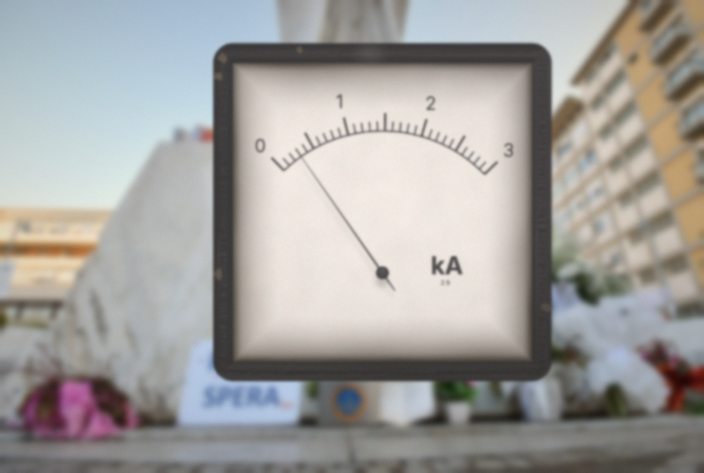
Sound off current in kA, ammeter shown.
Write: 0.3 kA
